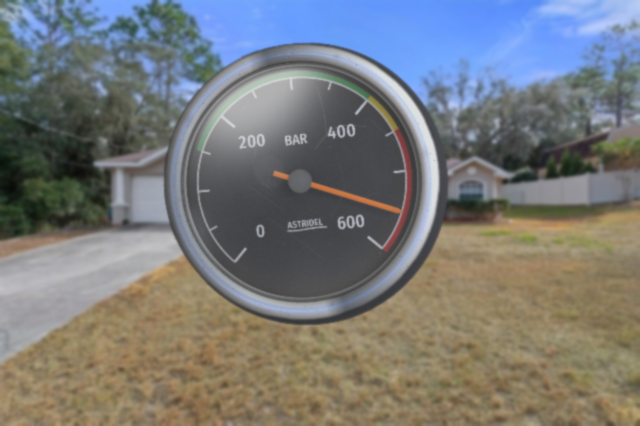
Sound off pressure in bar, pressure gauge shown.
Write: 550 bar
